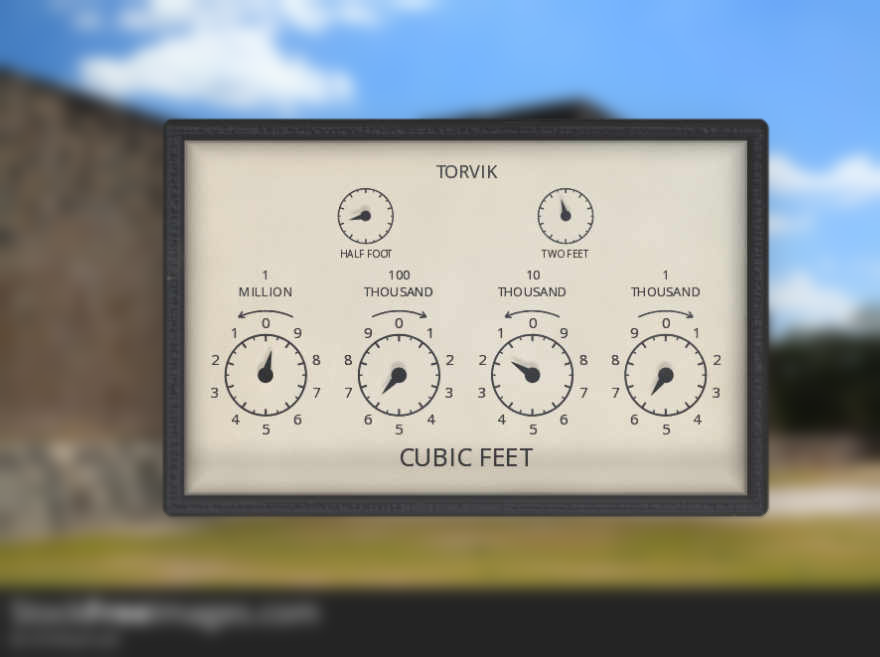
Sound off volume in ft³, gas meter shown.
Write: 961600 ft³
